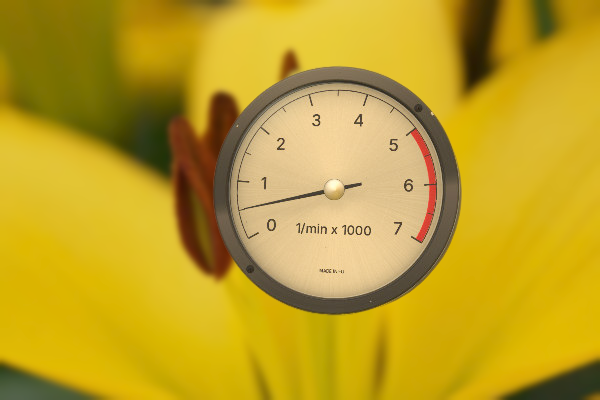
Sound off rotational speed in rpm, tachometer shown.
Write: 500 rpm
